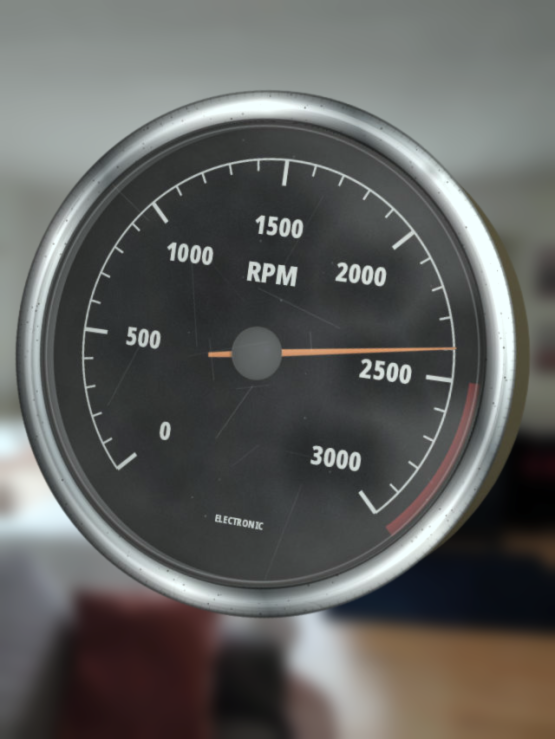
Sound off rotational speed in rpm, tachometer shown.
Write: 2400 rpm
